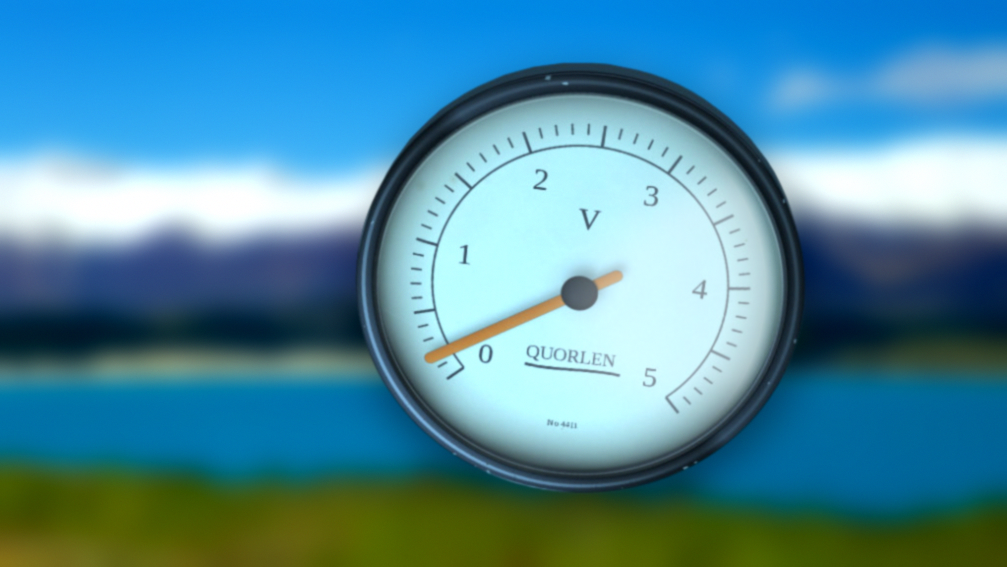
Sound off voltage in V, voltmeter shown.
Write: 0.2 V
